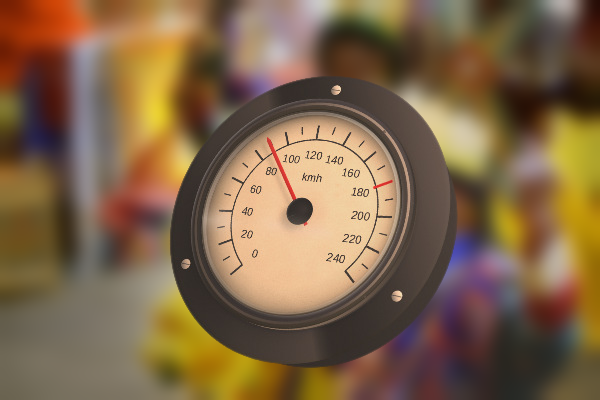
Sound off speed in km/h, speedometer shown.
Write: 90 km/h
